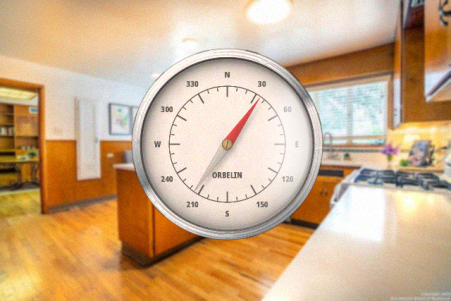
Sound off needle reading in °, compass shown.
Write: 35 °
